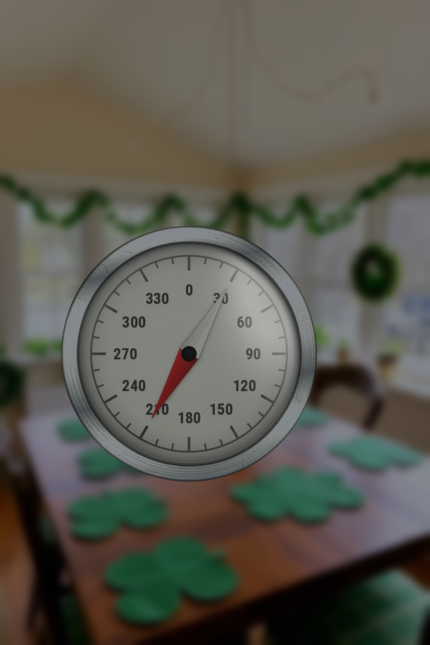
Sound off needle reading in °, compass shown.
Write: 210 °
